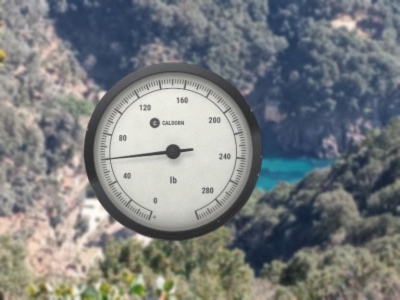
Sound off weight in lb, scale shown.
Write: 60 lb
